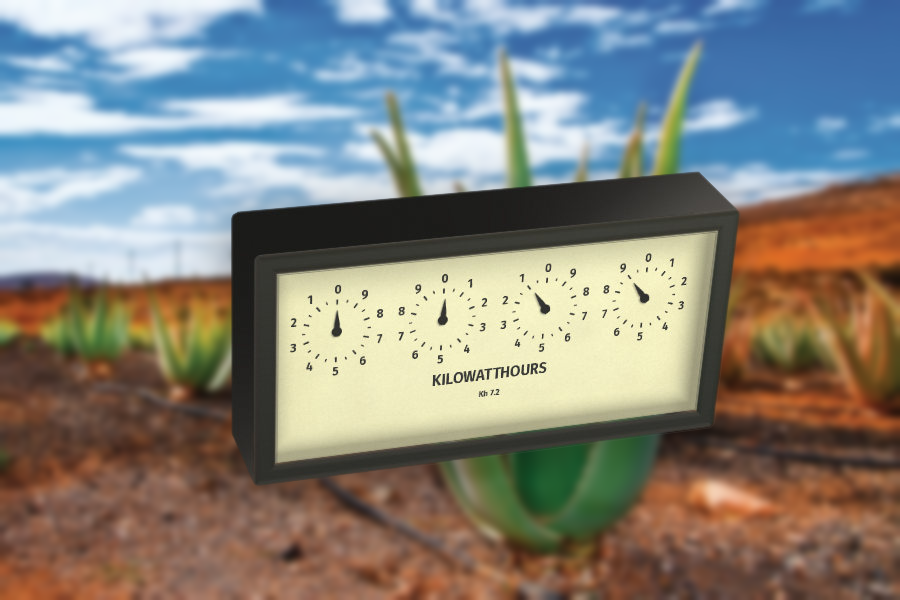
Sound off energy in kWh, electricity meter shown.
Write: 9 kWh
